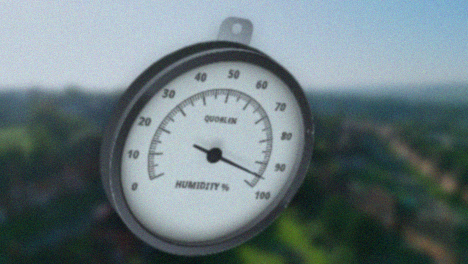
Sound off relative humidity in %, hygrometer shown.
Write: 95 %
